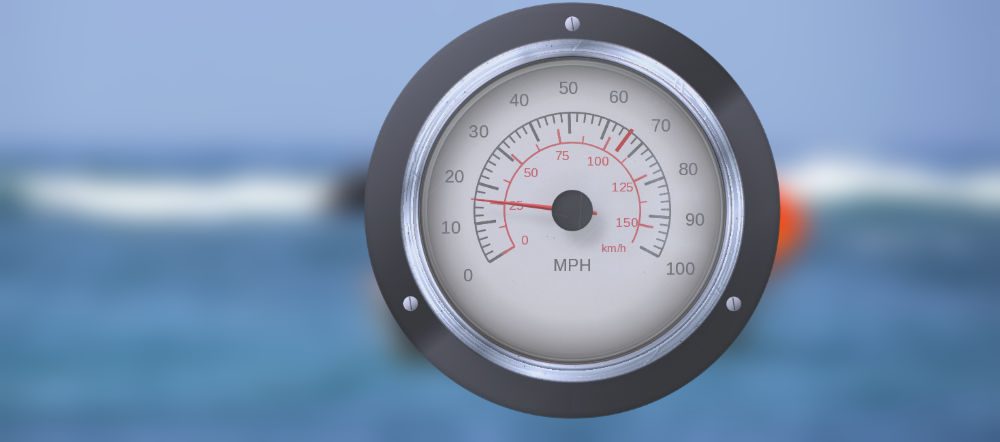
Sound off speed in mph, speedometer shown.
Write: 16 mph
